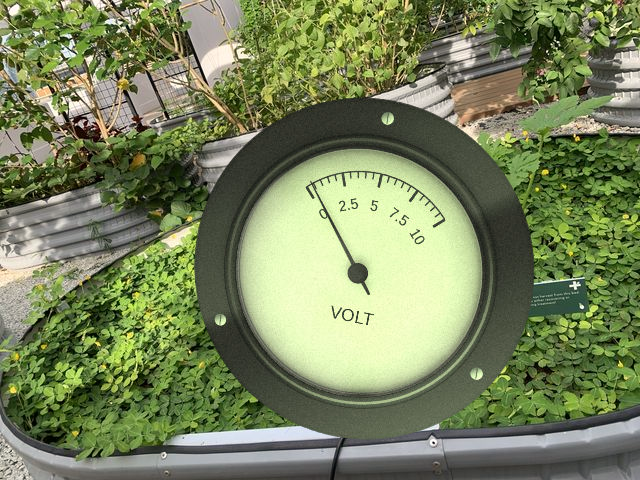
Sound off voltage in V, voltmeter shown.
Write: 0.5 V
